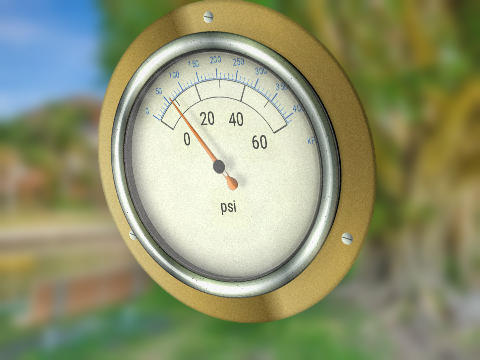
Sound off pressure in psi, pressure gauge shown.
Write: 10 psi
